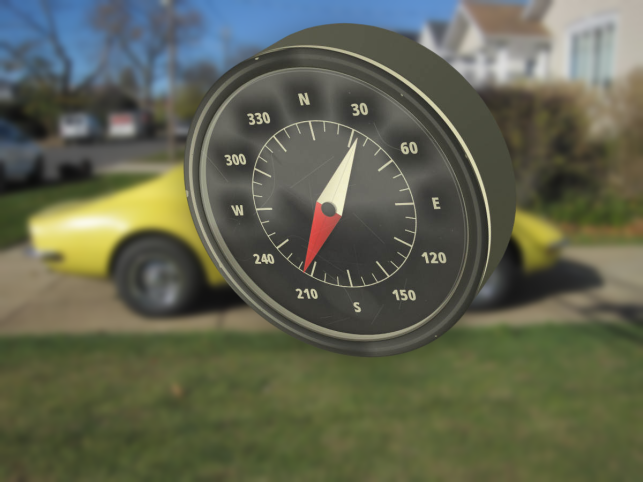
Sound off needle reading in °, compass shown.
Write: 215 °
